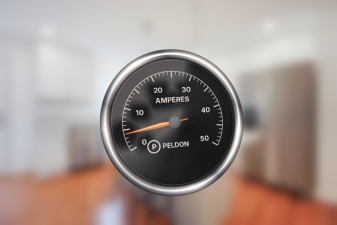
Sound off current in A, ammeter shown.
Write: 4 A
